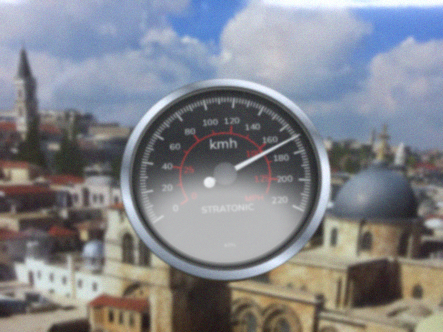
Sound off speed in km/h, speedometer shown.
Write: 170 km/h
